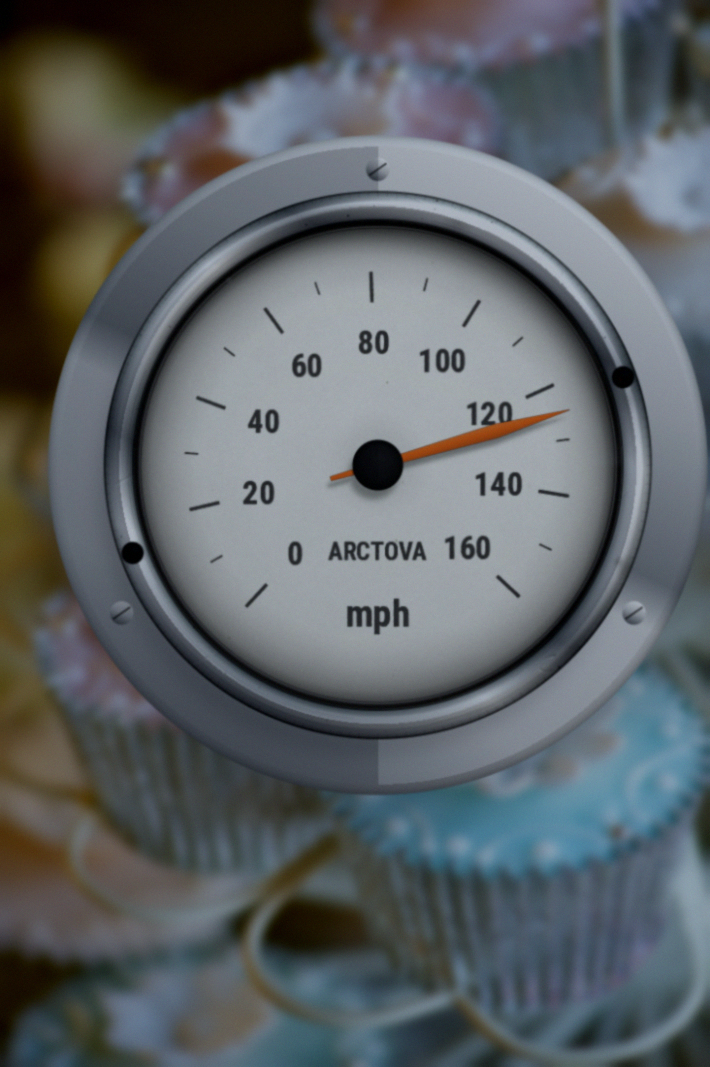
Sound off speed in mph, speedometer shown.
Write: 125 mph
